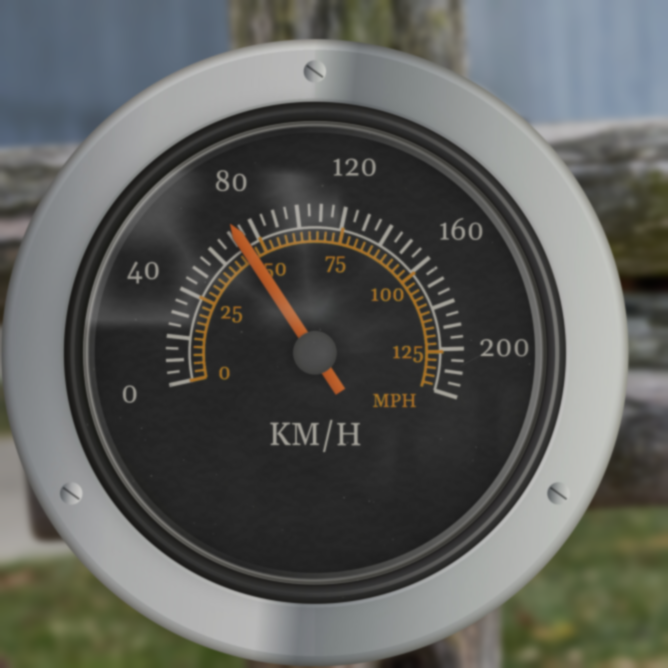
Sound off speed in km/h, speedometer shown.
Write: 72.5 km/h
